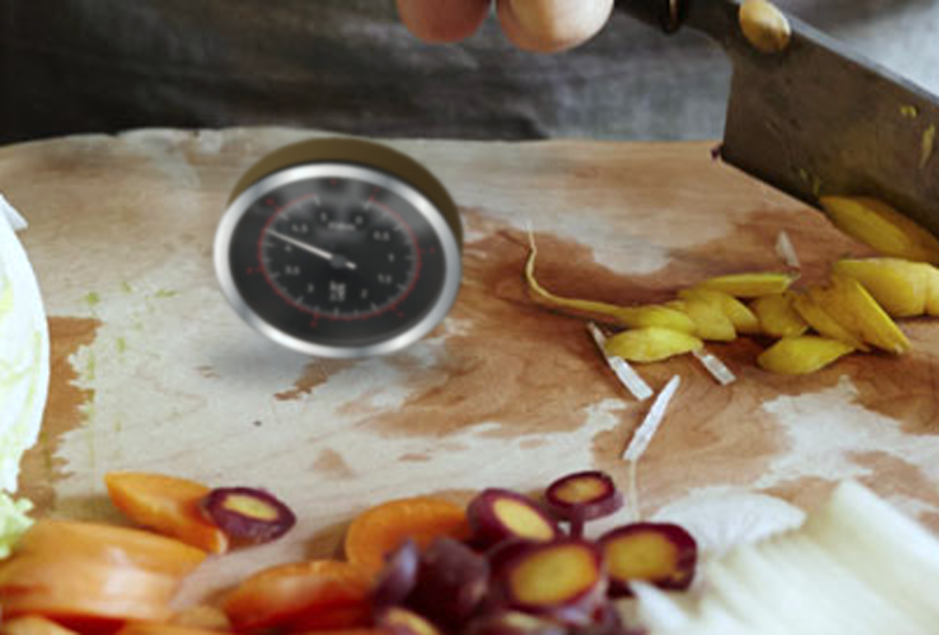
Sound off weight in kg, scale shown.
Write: 4.25 kg
